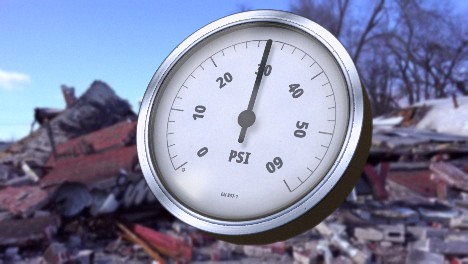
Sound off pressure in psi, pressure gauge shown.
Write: 30 psi
